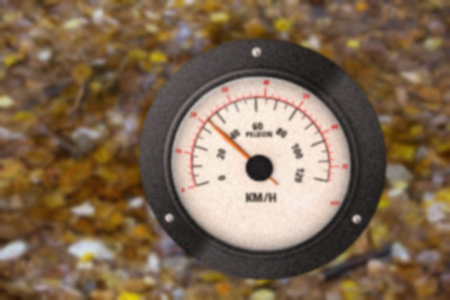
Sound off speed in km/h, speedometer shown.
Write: 35 km/h
